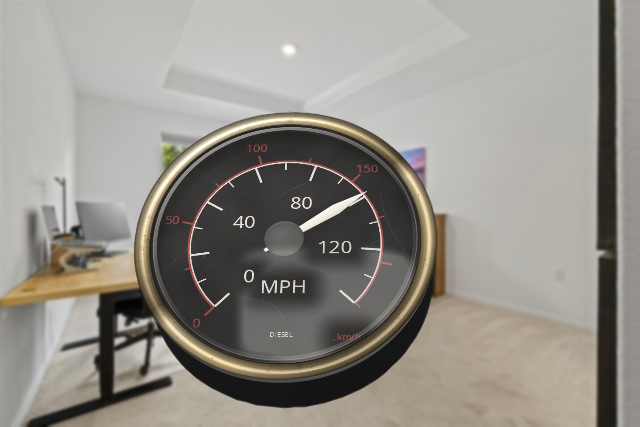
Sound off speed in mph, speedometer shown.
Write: 100 mph
